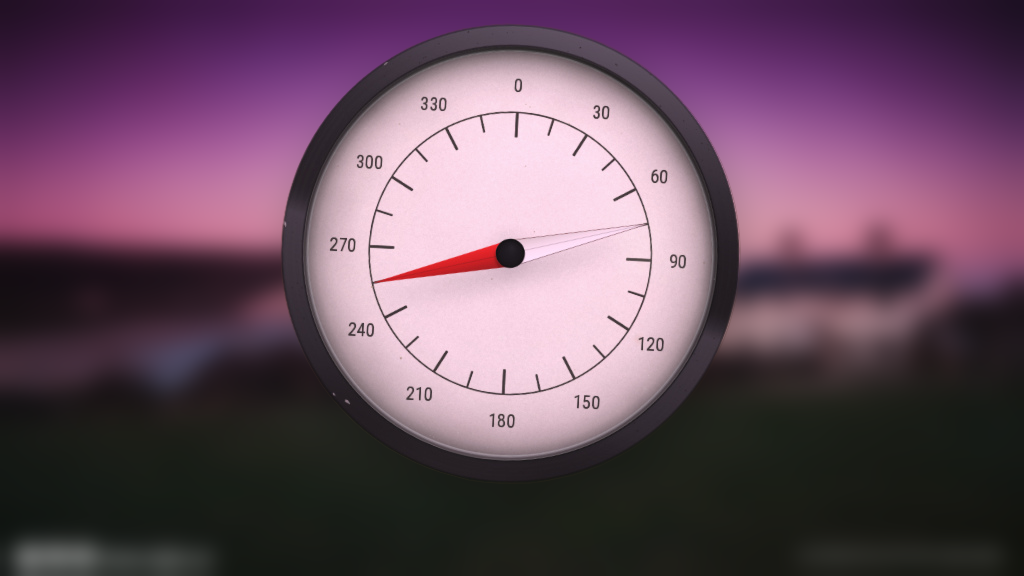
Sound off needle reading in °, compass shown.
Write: 255 °
